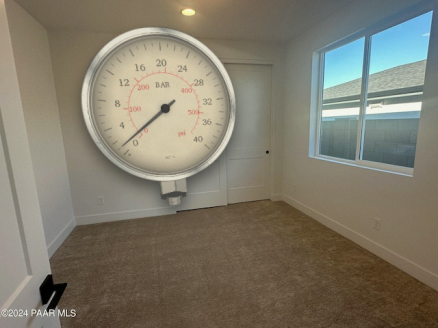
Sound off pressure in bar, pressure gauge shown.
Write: 1 bar
